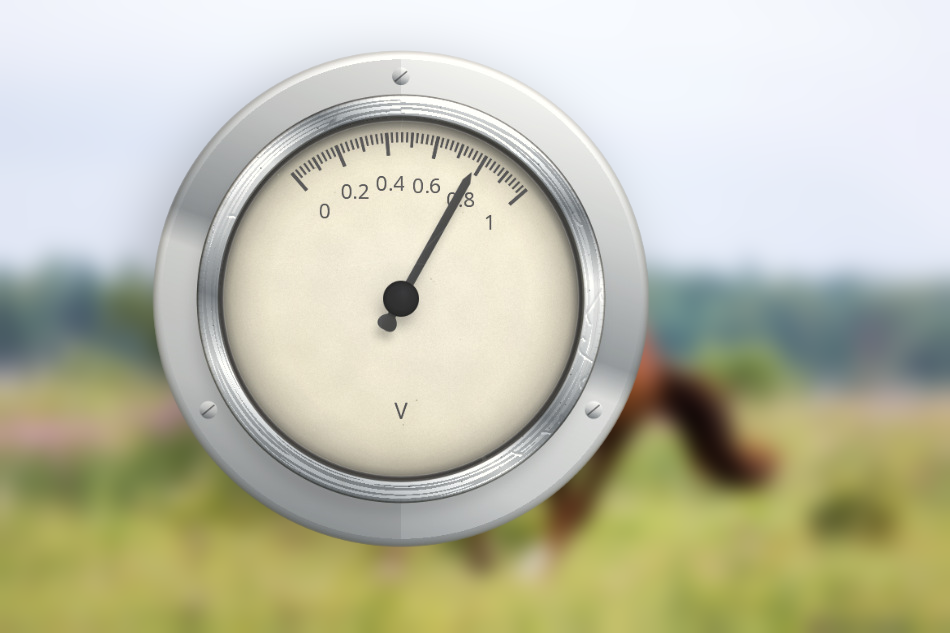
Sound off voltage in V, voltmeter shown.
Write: 0.78 V
